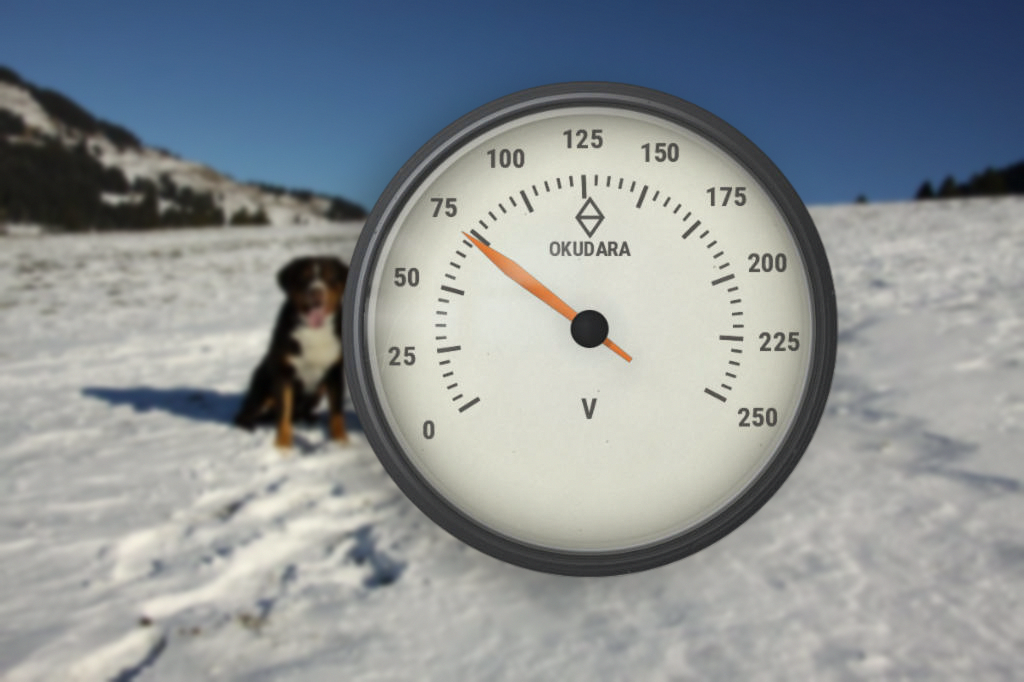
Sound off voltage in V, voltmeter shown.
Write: 72.5 V
